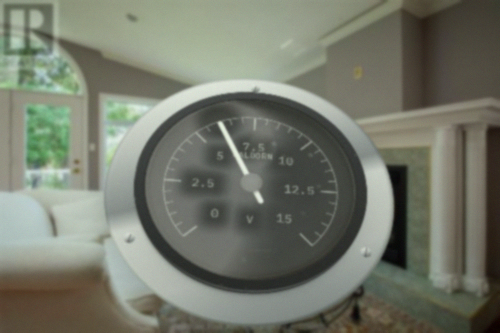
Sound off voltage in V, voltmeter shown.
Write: 6 V
